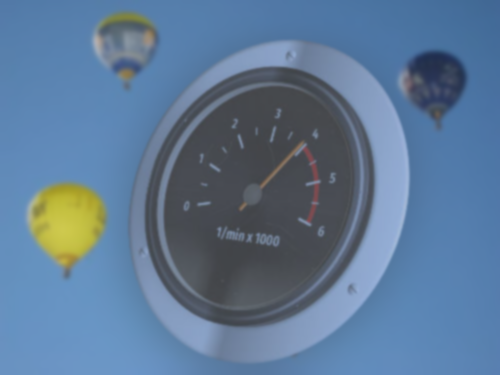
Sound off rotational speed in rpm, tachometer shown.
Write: 4000 rpm
